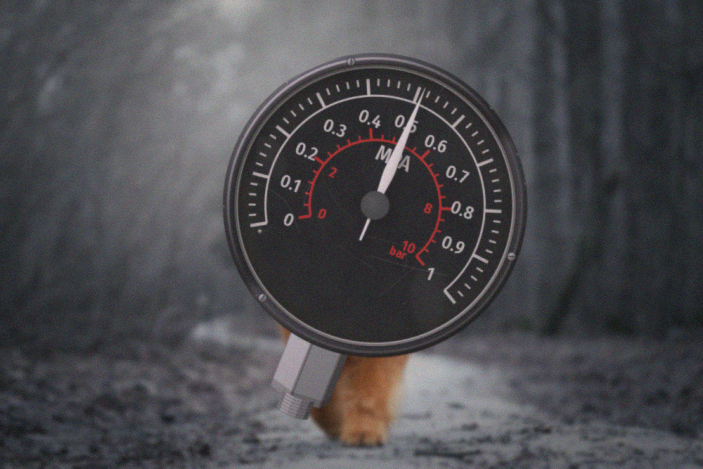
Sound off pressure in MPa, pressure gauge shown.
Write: 0.51 MPa
